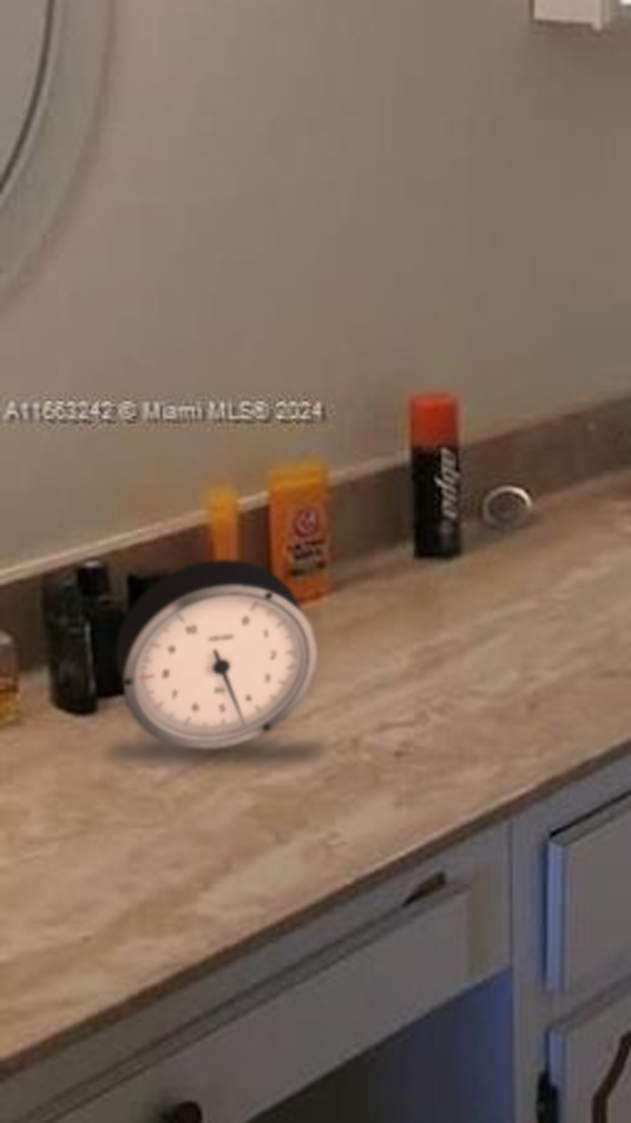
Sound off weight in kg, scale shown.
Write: 4.5 kg
